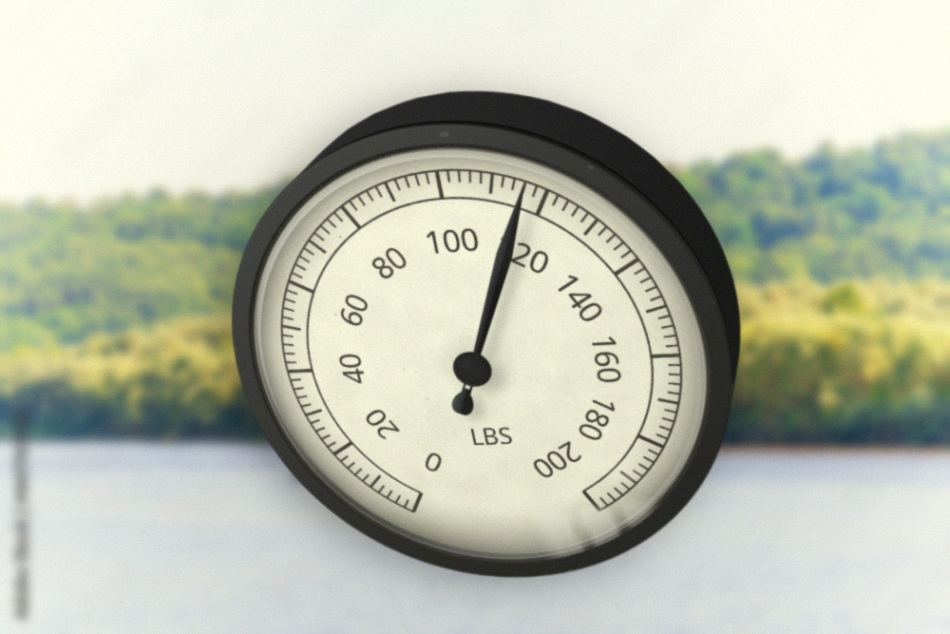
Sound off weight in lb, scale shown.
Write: 116 lb
